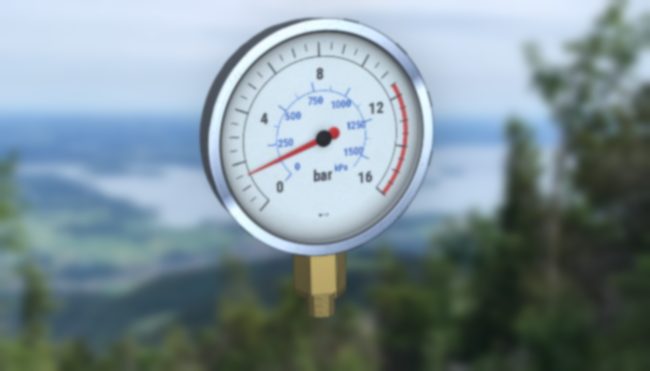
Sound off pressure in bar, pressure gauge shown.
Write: 1.5 bar
